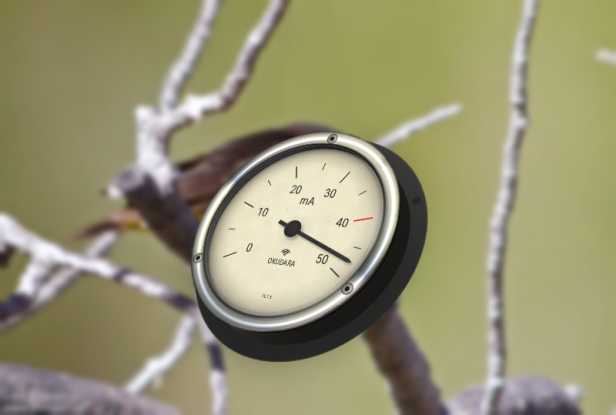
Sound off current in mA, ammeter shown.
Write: 47.5 mA
